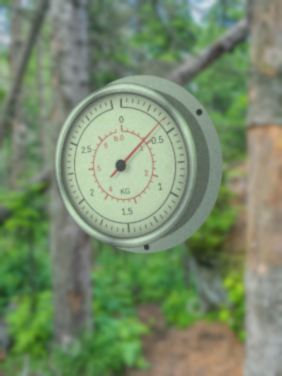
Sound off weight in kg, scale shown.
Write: 0.4 kg
